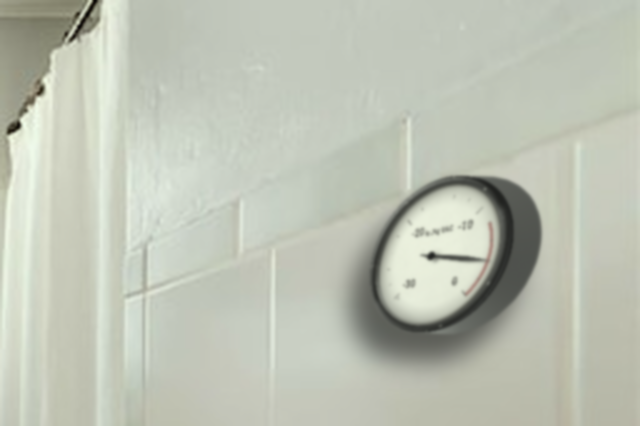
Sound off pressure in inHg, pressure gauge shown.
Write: -4 inHg
